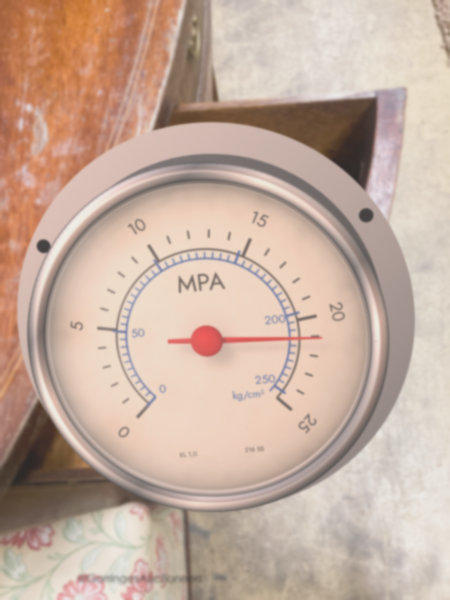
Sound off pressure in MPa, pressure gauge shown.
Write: 21 MPa
